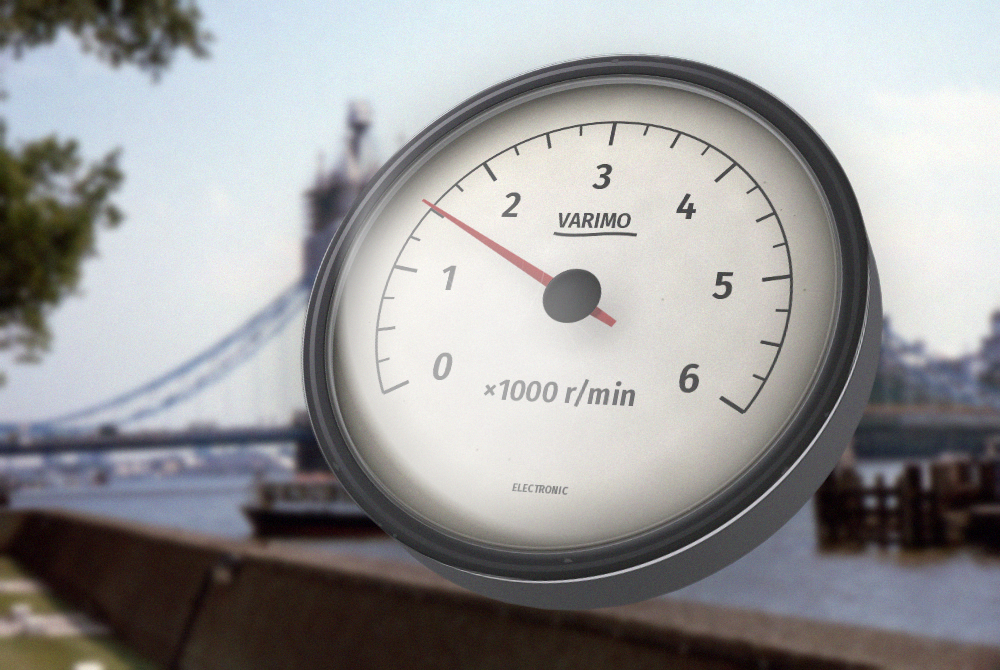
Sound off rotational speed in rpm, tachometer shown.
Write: 1500 rpm
